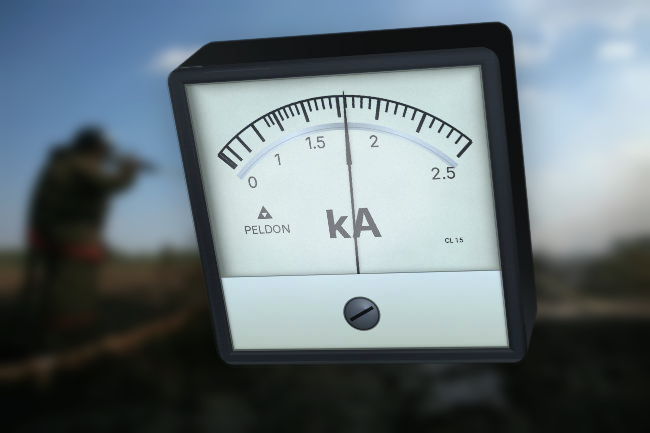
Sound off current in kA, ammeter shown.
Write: 1.8 kA
